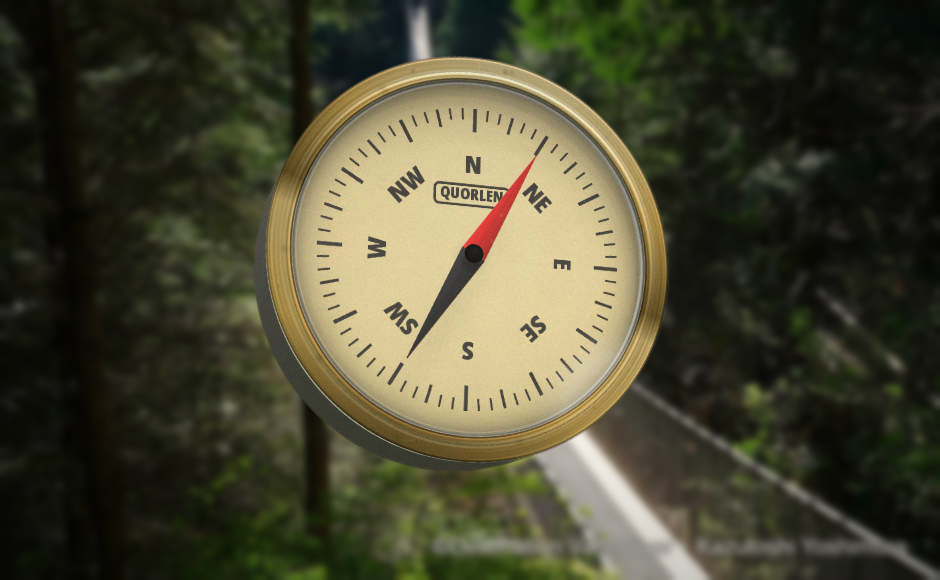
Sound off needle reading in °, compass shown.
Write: 30 °
